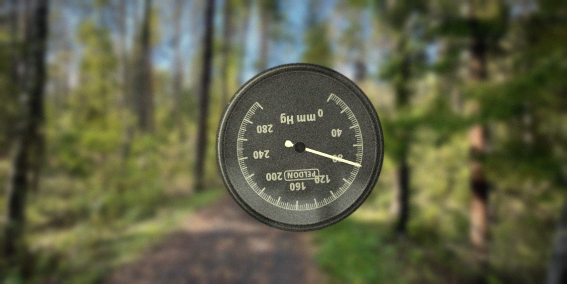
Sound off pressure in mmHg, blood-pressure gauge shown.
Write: 80 mmHg
